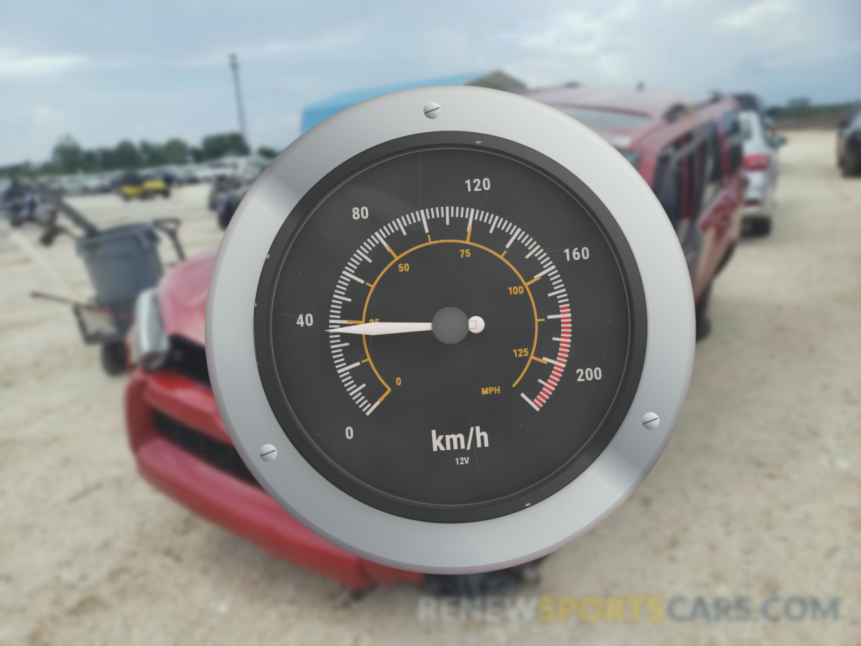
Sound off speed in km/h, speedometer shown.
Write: 36 km/h
